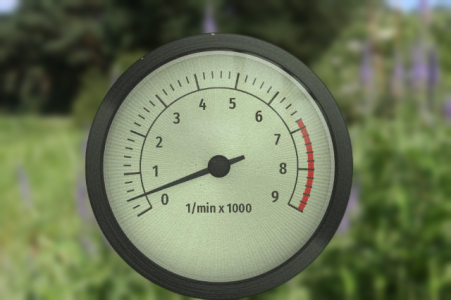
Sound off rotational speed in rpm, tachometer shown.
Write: 400 rpm
